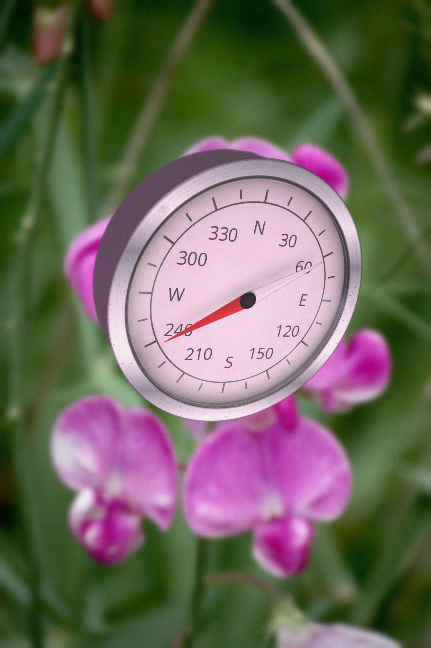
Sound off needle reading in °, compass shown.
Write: 240 °
